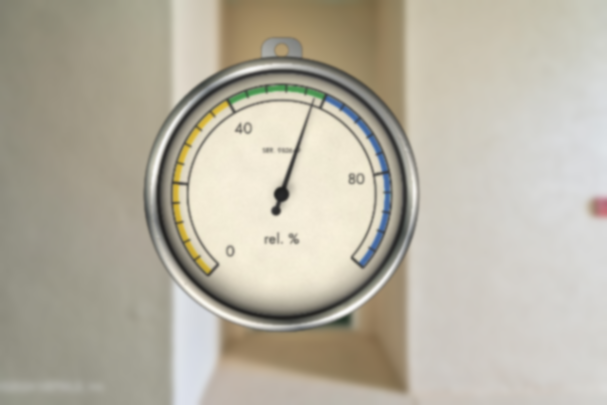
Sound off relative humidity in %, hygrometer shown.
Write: 58 %
